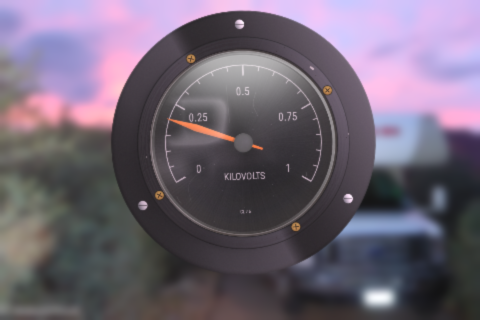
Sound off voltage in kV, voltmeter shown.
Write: 0.2 kV
